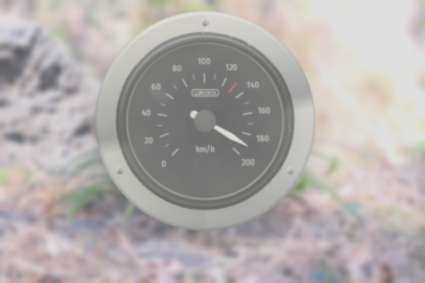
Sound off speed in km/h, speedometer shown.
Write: 190 km/h
